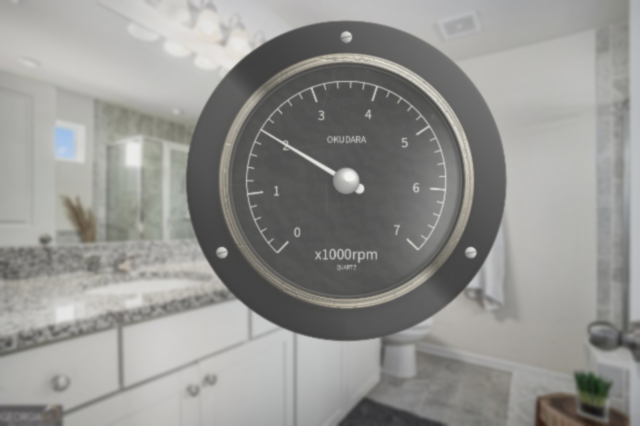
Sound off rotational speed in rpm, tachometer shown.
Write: 2000 rpm
